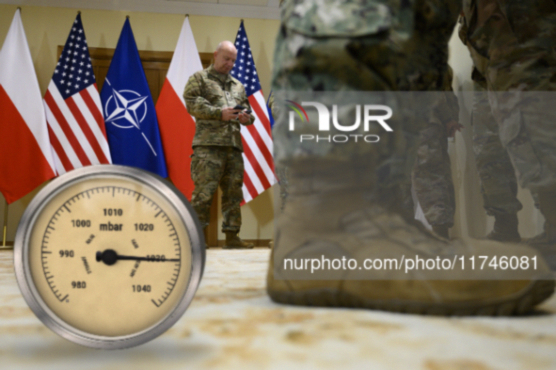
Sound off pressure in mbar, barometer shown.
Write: 1030 mbar
